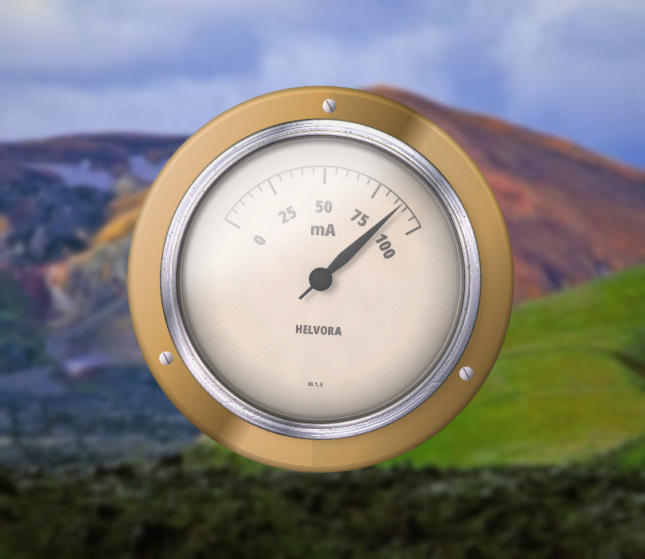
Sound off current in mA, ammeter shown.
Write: 87.5 mA
